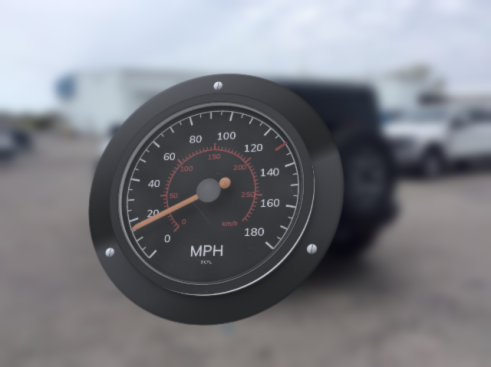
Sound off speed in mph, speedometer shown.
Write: 15 mph
